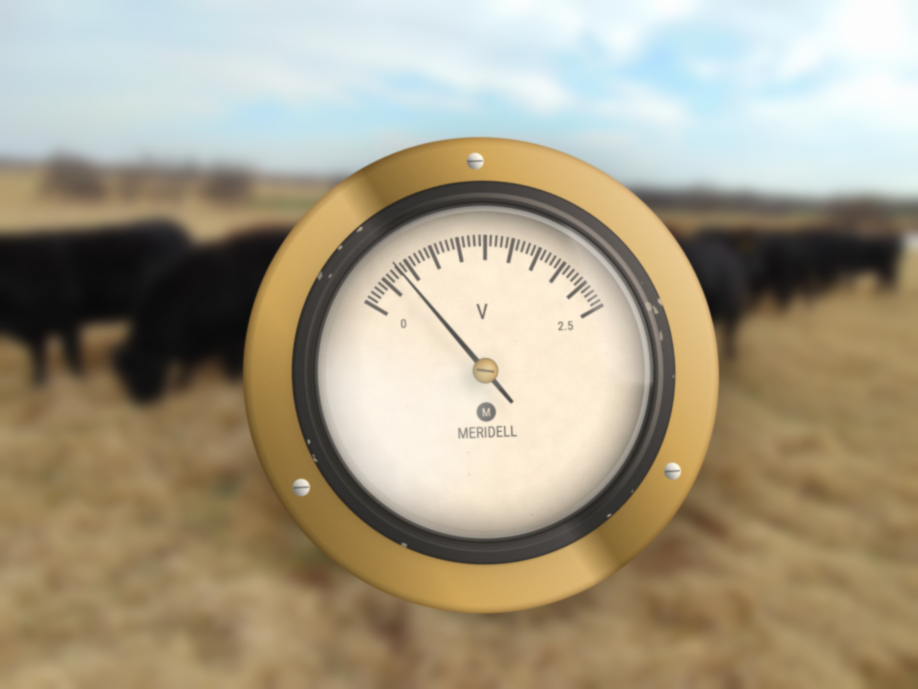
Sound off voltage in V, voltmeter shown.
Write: 0.4 V
